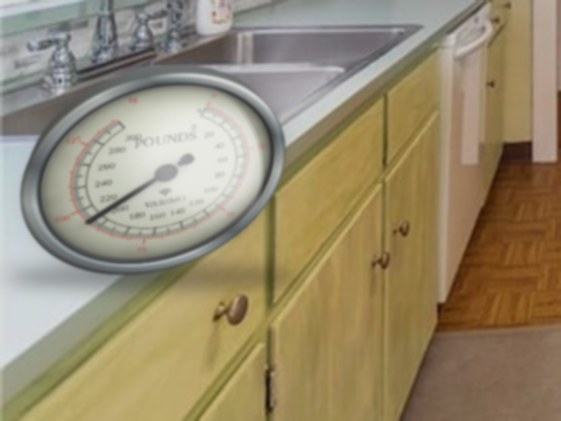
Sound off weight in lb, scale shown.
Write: 210 lb
